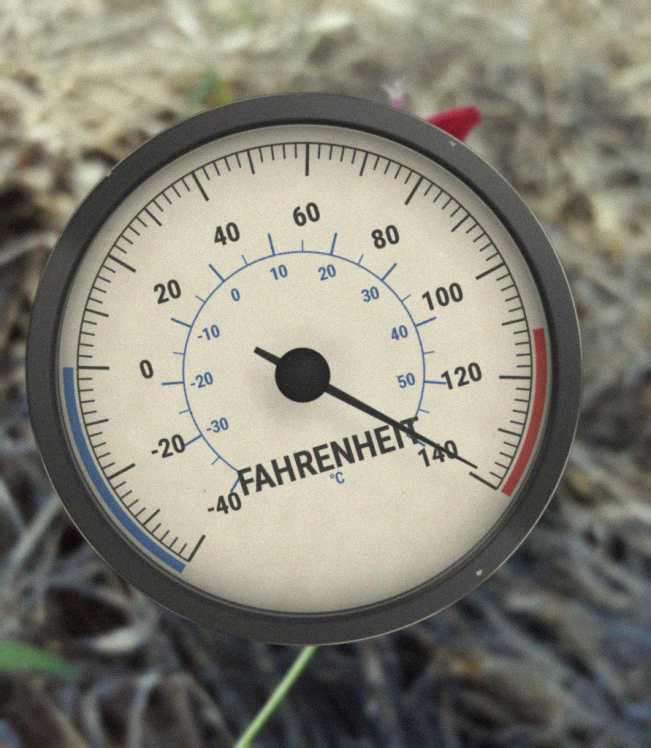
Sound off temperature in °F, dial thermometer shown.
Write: 138 °F
